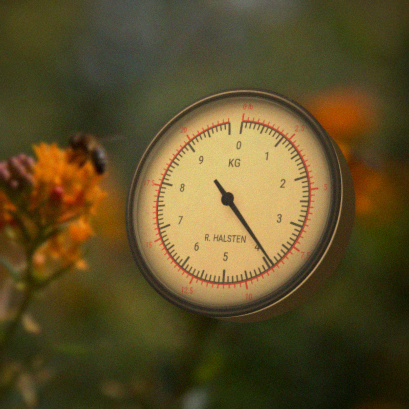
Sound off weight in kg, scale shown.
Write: 3.9 kg
